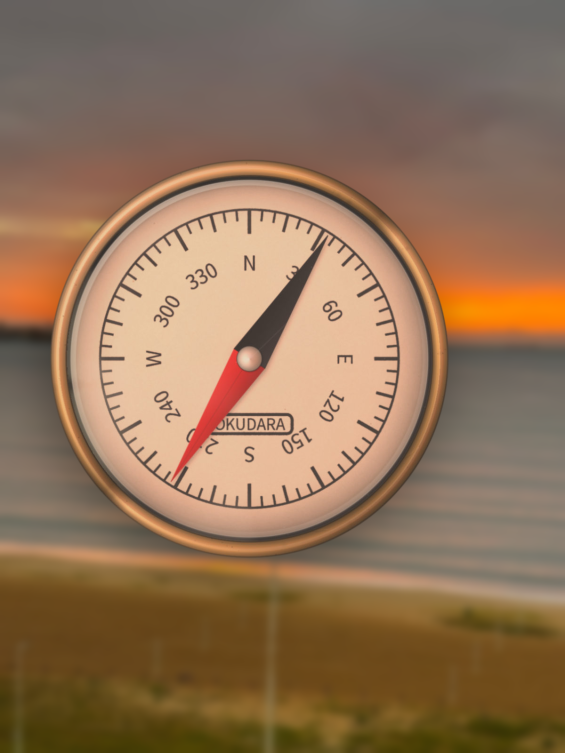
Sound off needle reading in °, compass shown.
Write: 212.5 °
